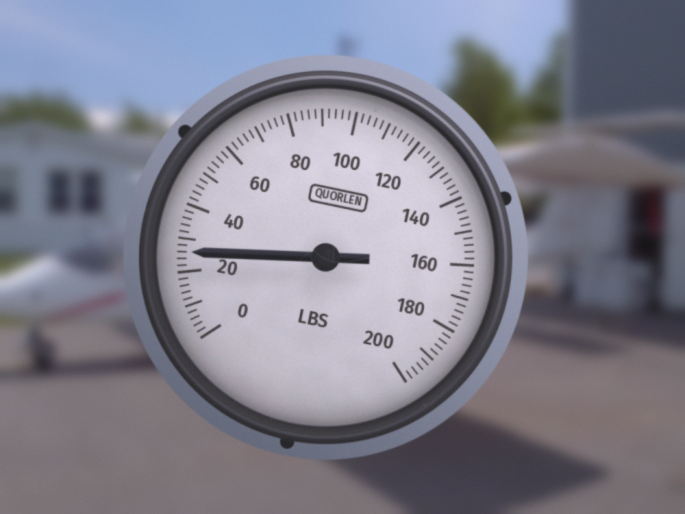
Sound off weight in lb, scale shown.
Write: 26 lb
